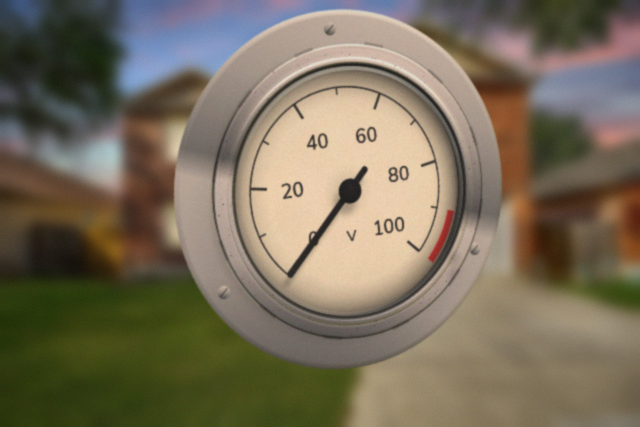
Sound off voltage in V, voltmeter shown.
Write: 0 V
